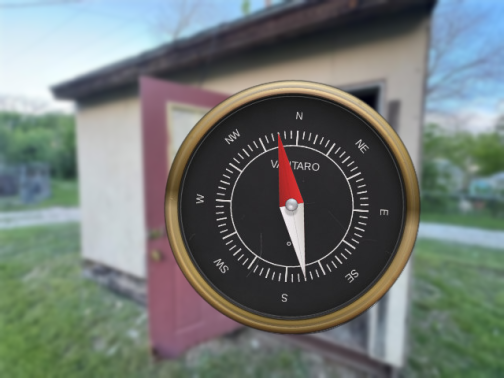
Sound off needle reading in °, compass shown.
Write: 345 °
